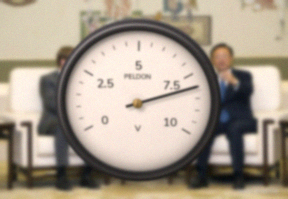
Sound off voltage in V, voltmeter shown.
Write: 8 V
